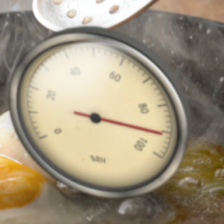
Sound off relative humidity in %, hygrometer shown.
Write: 90 %
